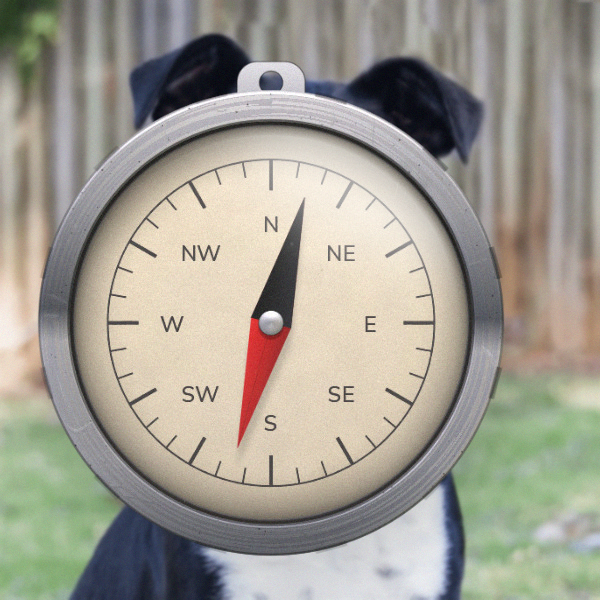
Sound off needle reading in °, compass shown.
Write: 195 °
